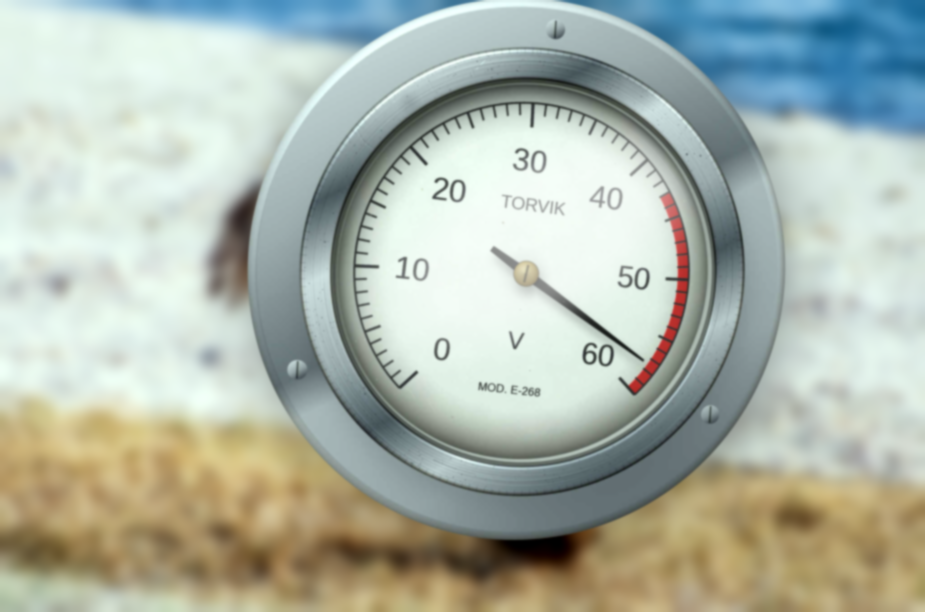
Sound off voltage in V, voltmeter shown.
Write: 57.5 V
